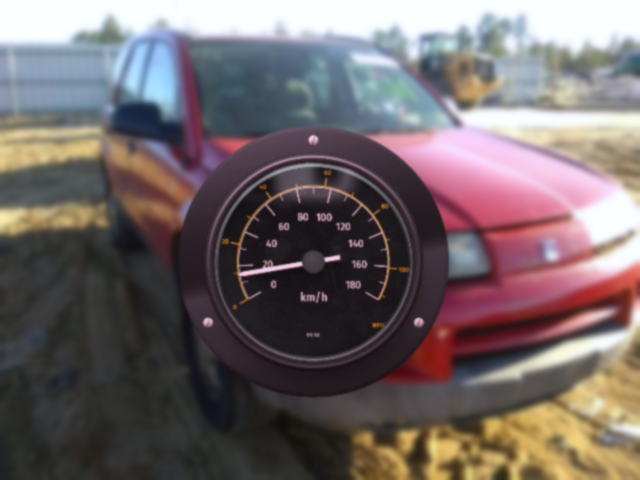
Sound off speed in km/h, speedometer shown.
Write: 15 km/h
